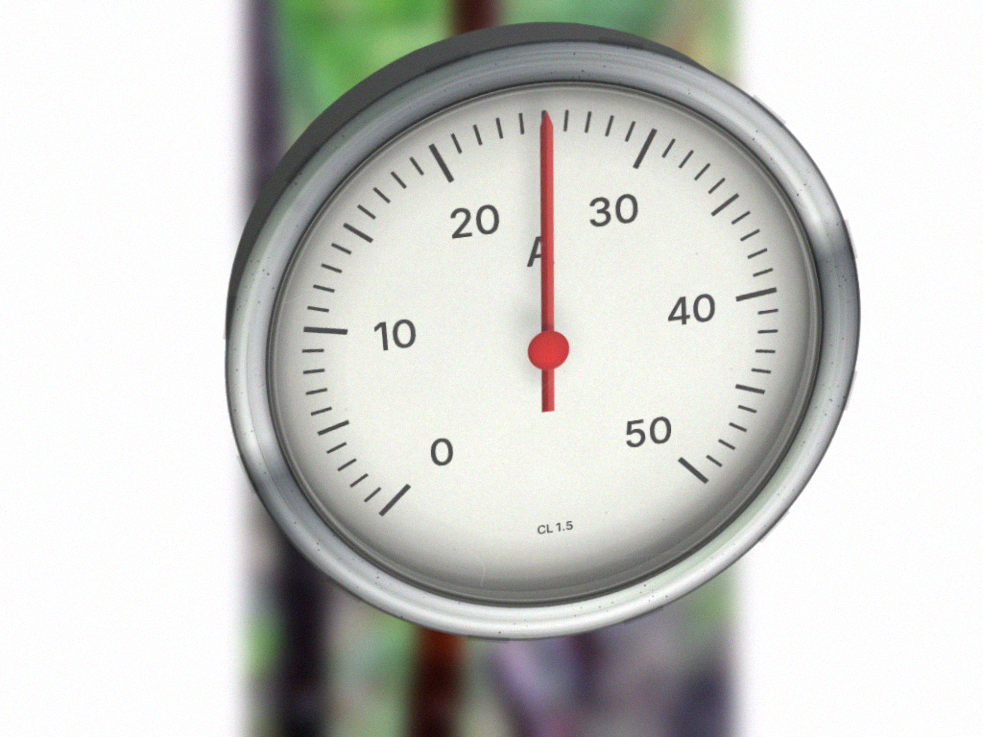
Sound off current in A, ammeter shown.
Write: 25 A
